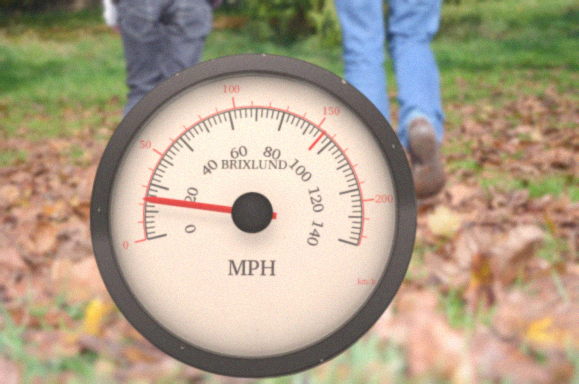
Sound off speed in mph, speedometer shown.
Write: 14 mph
